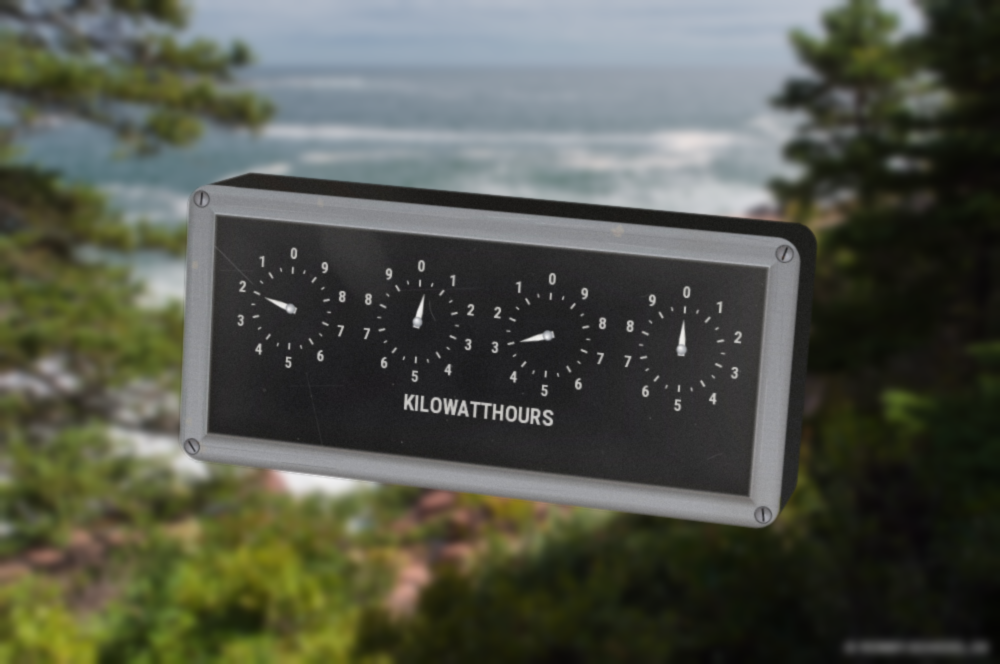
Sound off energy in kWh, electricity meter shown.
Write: 2030 kWh
